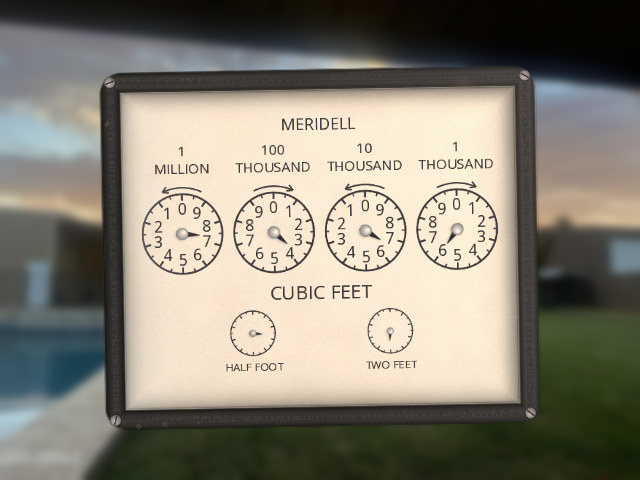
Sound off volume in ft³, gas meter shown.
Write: 736600 ft³
